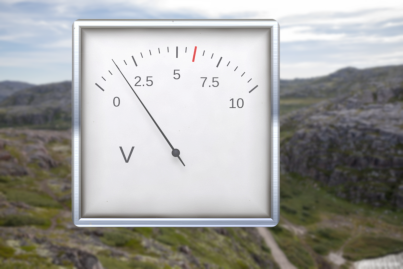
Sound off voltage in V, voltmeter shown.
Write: 1.5 V
